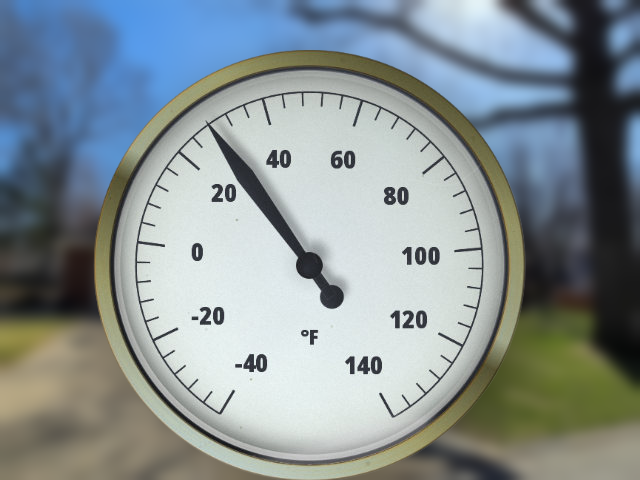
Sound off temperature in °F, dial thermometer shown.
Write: 28 °F
